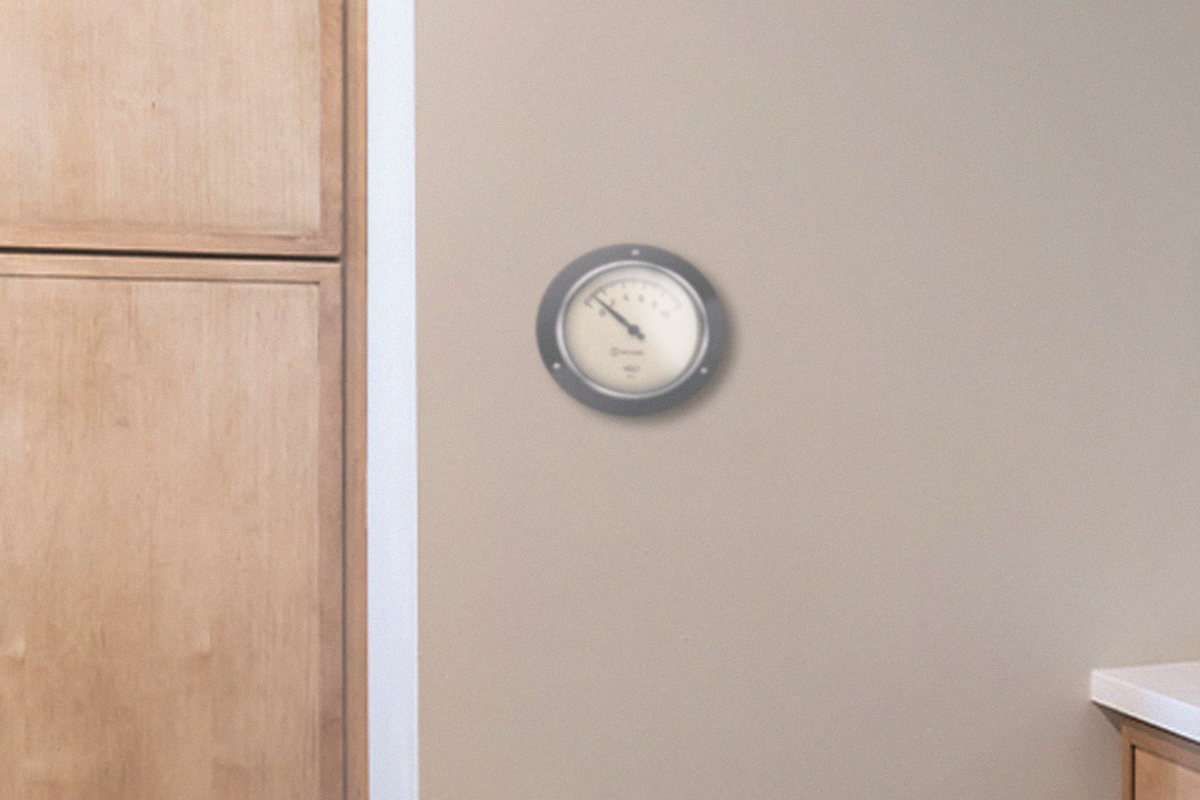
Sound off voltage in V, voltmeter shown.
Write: 1 V
